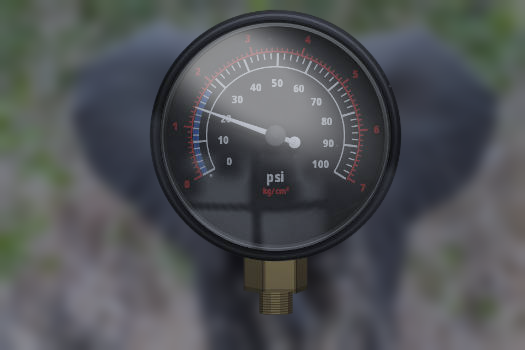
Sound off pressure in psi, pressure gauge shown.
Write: 20 psi
